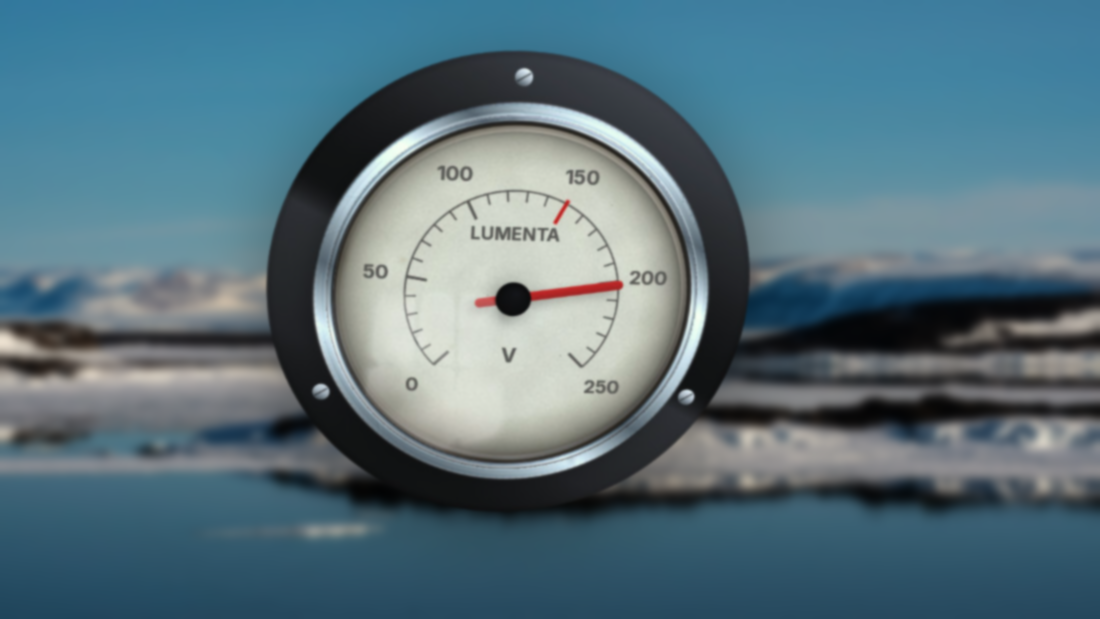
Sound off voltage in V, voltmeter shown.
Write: 200 V
